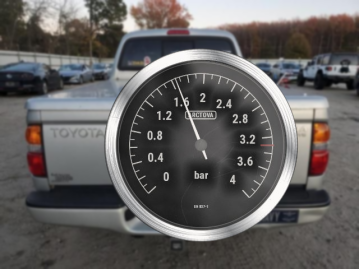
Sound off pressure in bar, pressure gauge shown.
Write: 1.65 bar
